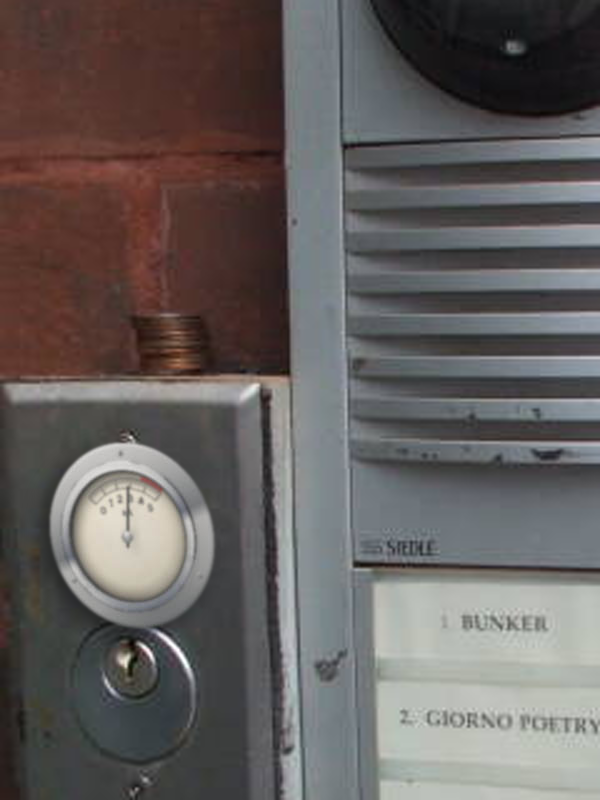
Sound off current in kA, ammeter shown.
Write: 3 kA
